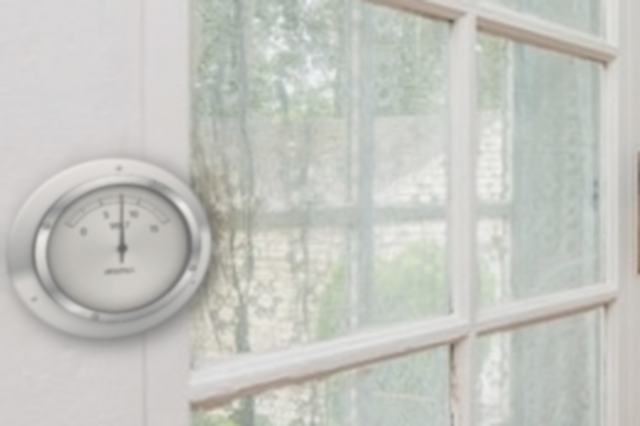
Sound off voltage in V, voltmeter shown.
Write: 7.5 V
